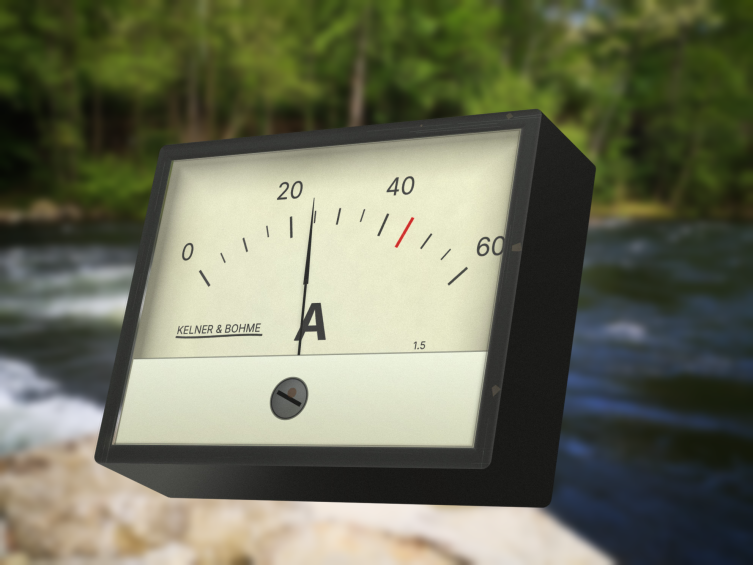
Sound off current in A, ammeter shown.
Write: 25 A
